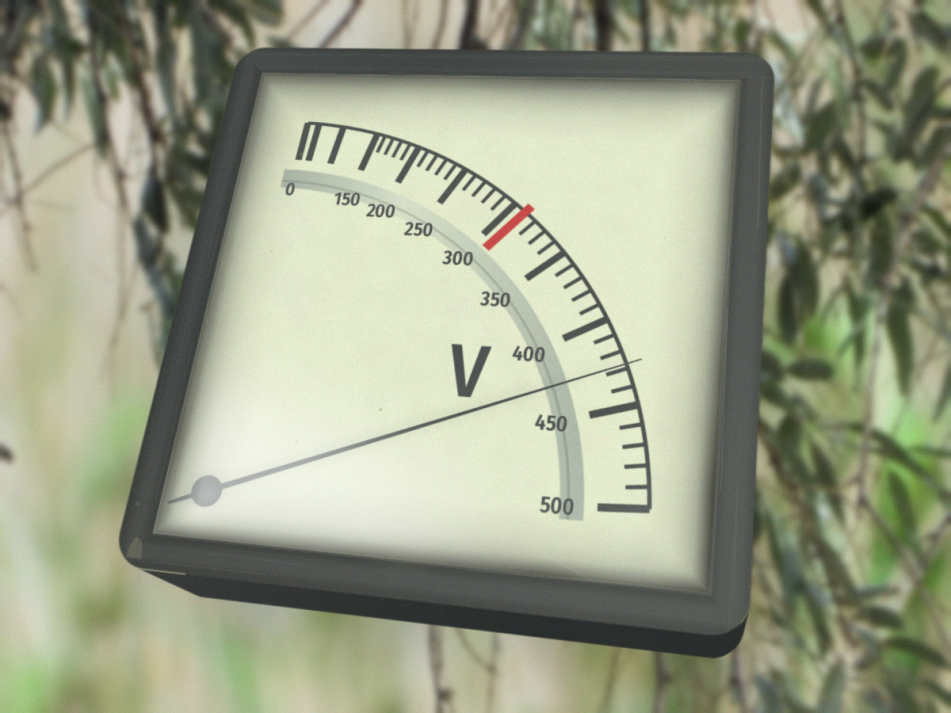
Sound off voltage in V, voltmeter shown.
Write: 430 V
